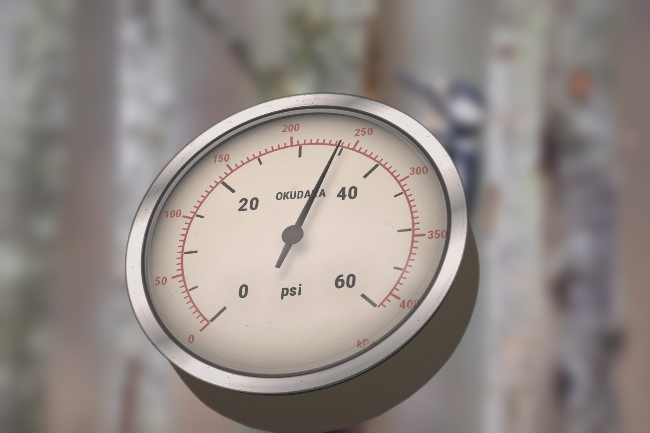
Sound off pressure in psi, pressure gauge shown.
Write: 35 psi
